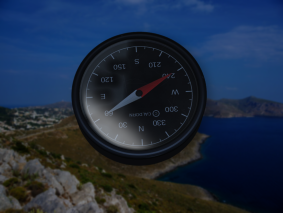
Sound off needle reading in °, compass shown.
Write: 240 °
